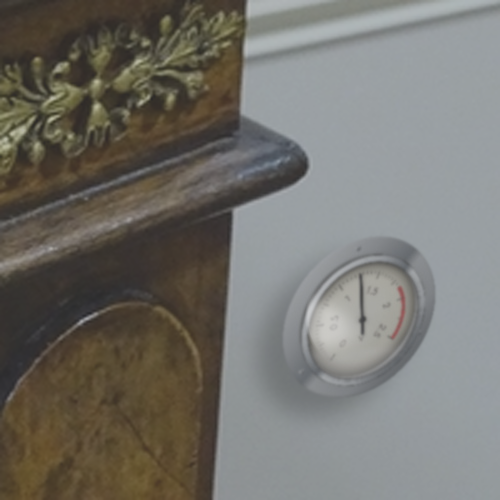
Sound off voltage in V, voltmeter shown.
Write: 1.25 V
